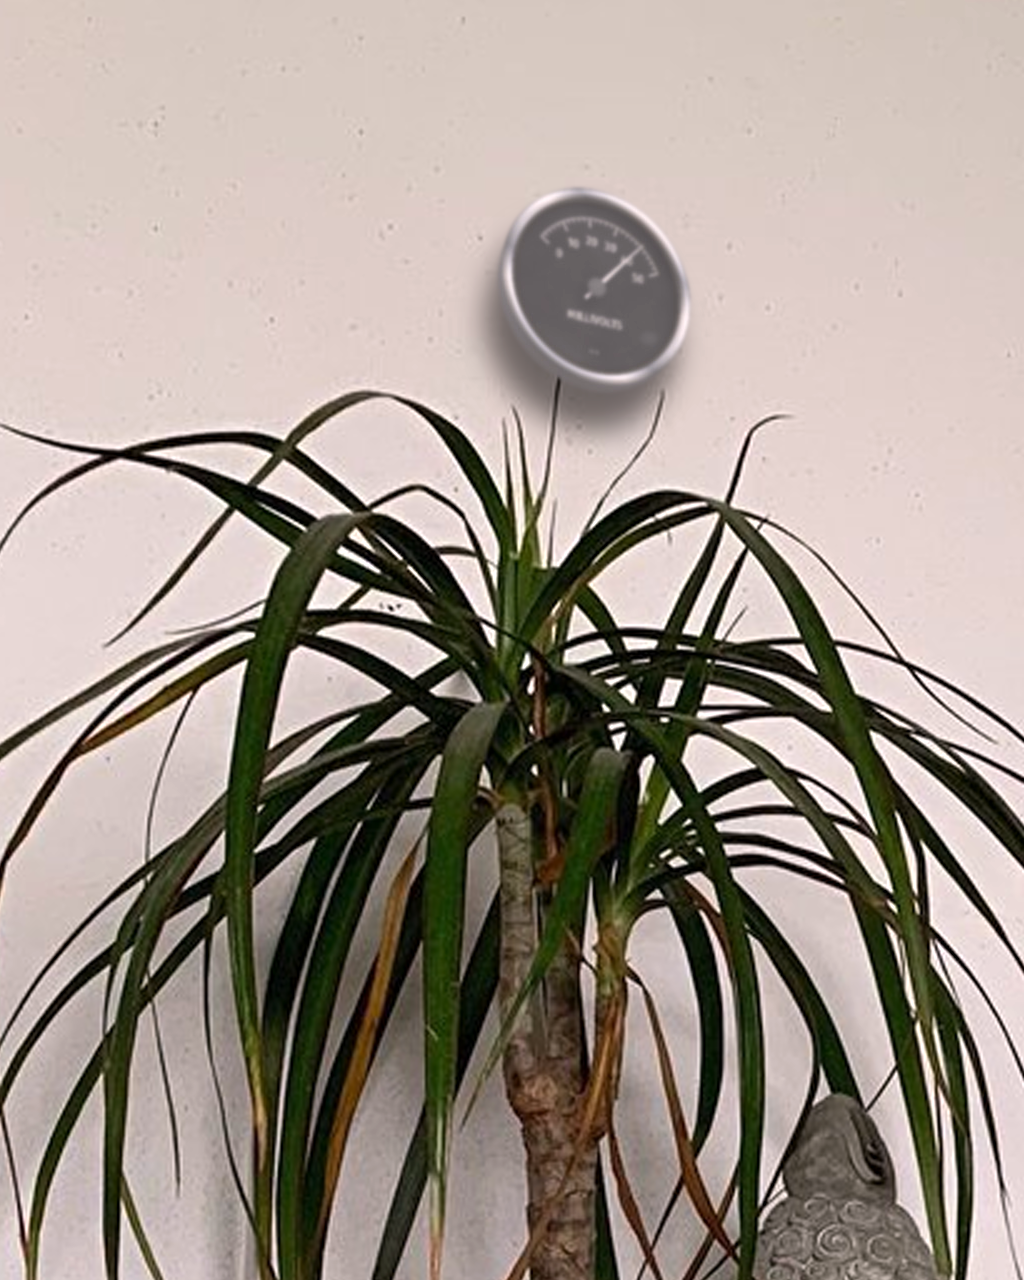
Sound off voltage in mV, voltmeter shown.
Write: 40 mV
